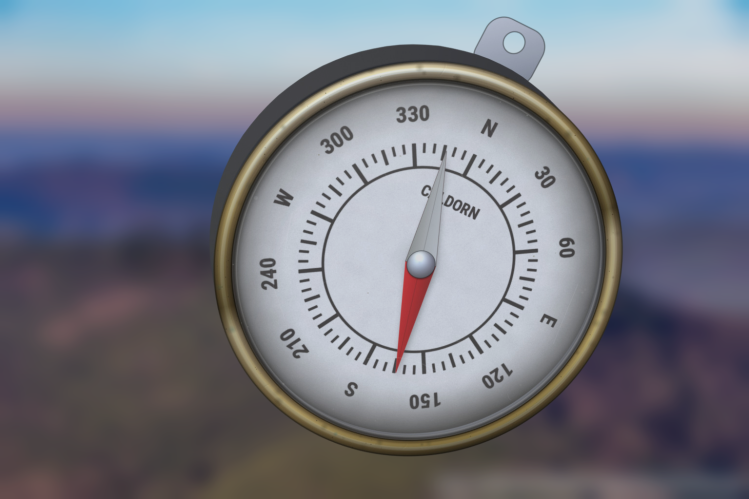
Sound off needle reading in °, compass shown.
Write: 165 °
